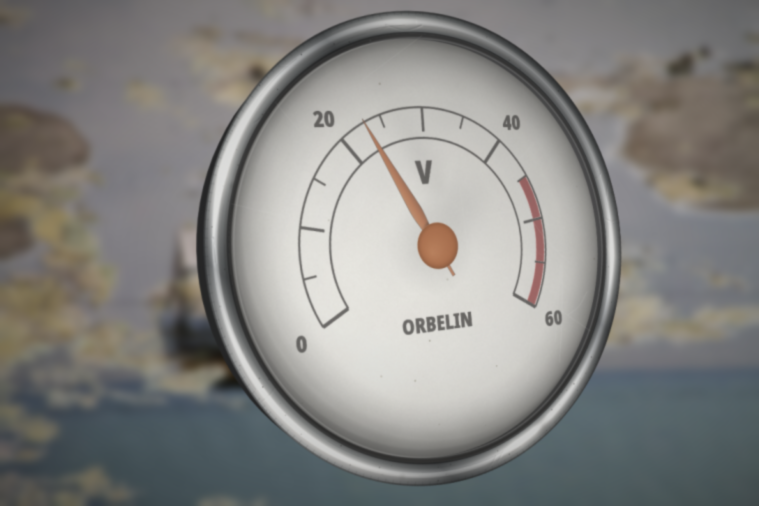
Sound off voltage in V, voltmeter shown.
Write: 22.5 V
